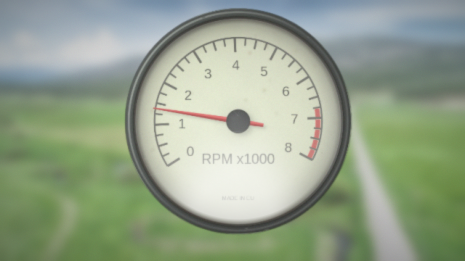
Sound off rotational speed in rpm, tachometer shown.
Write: 1375 rpm
